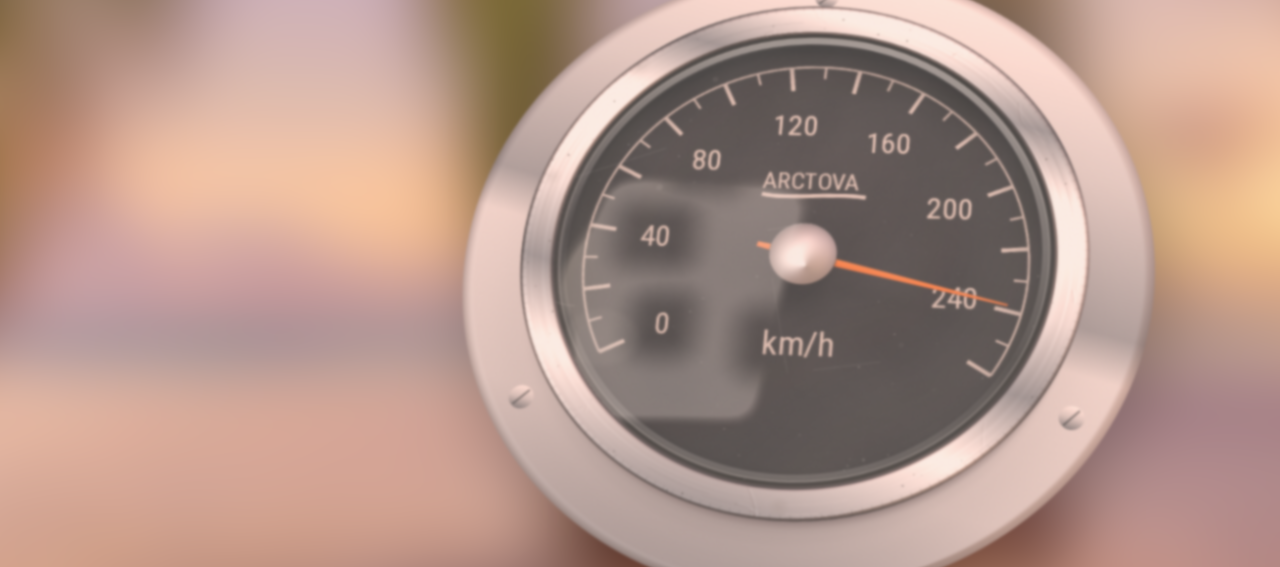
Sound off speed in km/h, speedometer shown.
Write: 240 km/h
